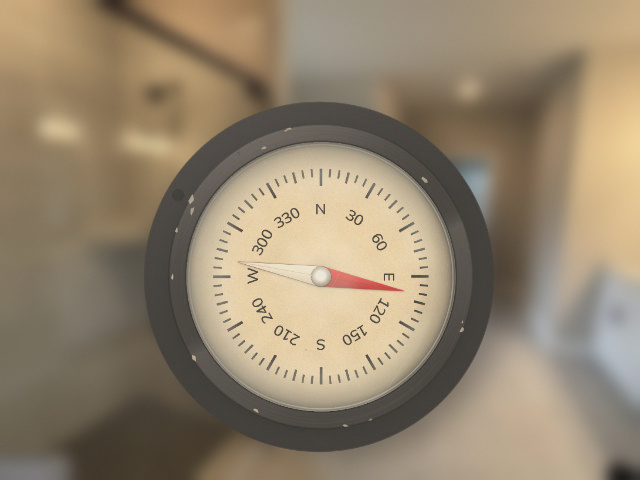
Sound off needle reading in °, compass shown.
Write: 100 °
